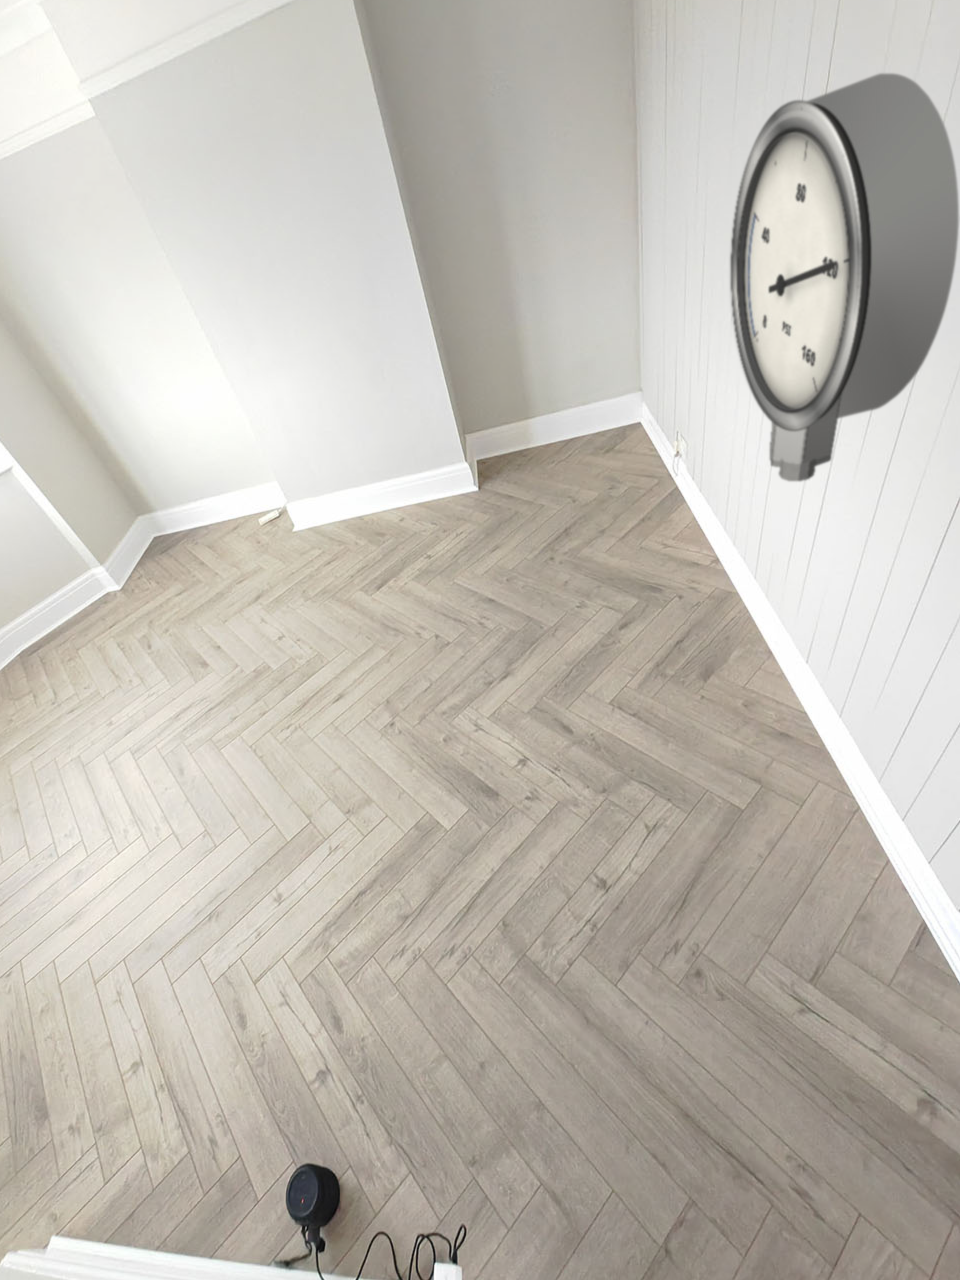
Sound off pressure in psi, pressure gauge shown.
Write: 120 psi
